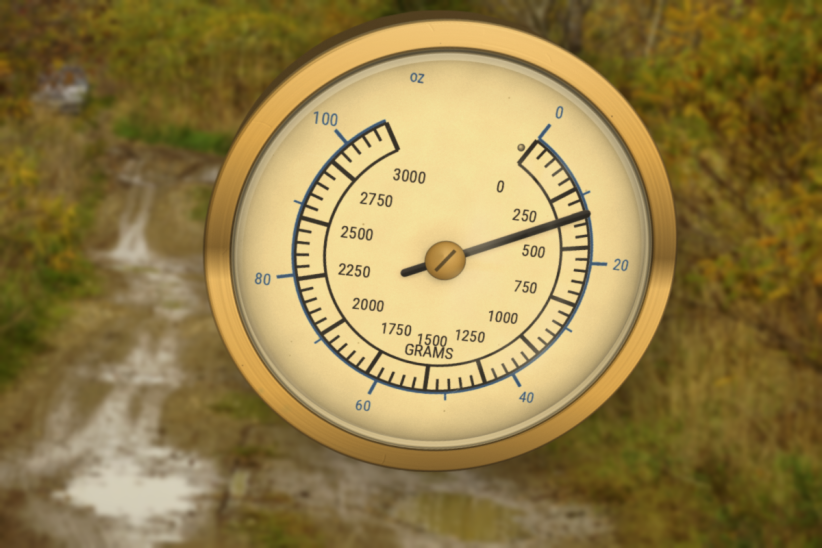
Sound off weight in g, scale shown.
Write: 350 g
